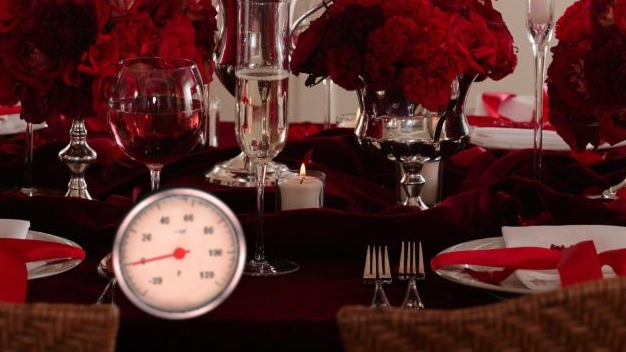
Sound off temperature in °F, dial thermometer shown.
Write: 0 °F
